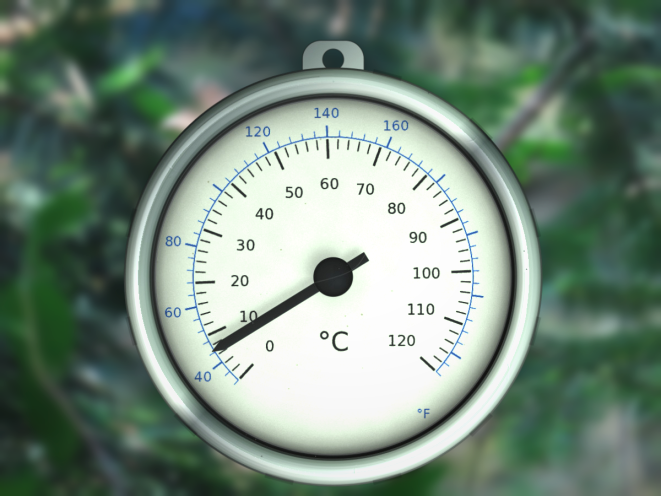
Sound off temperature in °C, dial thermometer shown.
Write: 7 °C
